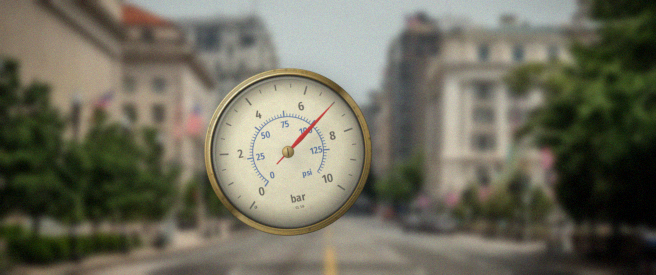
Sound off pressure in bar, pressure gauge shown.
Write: 7 bar
